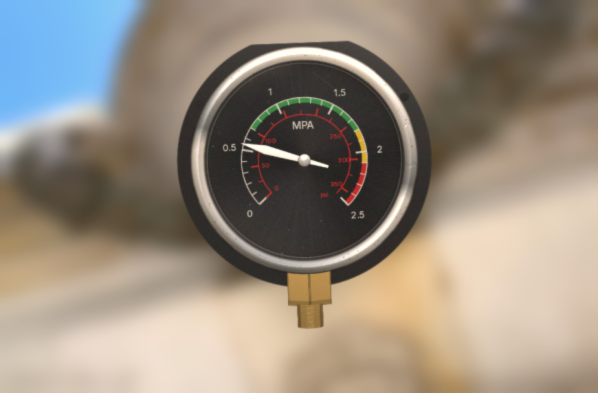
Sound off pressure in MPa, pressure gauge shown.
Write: 0.55 MPa
